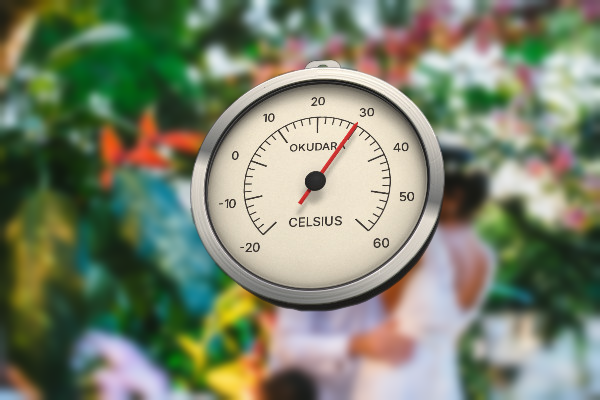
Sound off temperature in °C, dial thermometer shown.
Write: 30 °C
